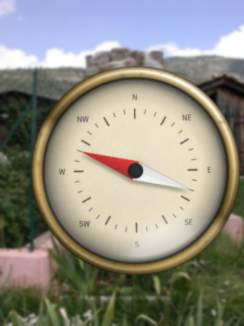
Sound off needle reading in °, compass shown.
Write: 290 °
